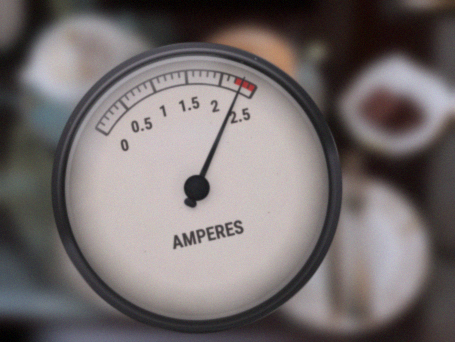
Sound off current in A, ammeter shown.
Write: 2.3 A
